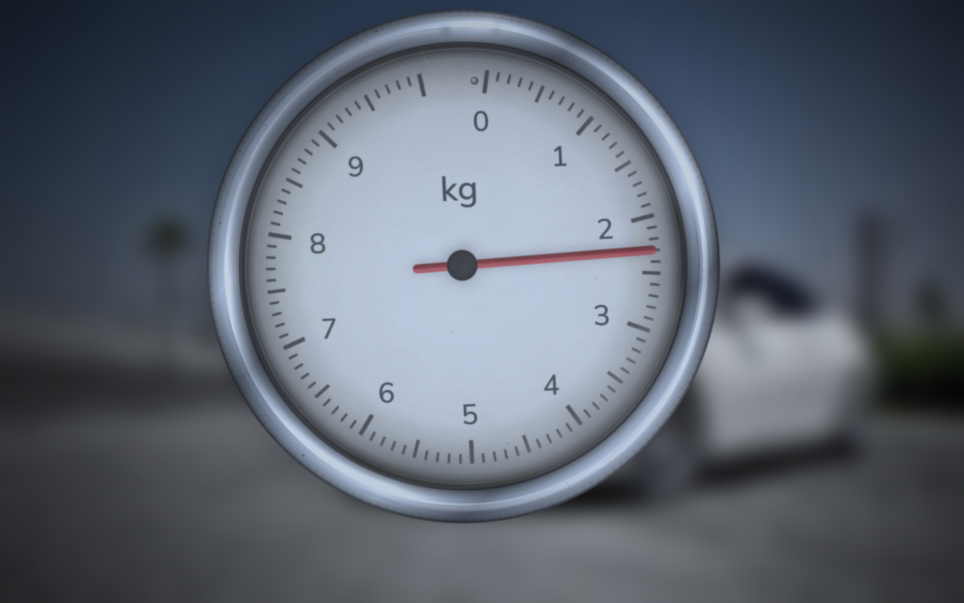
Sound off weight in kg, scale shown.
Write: 2.3 kg
